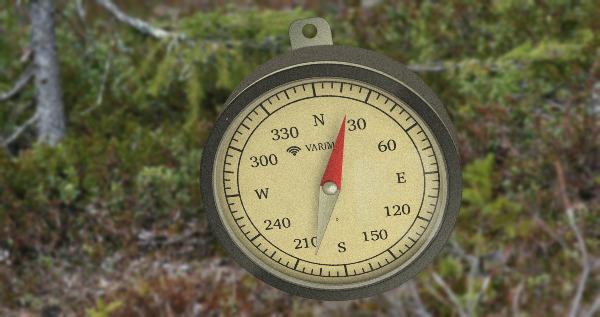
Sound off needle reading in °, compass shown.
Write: 20 °
